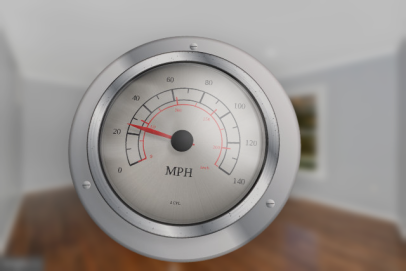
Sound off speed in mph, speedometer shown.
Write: 25 mph
